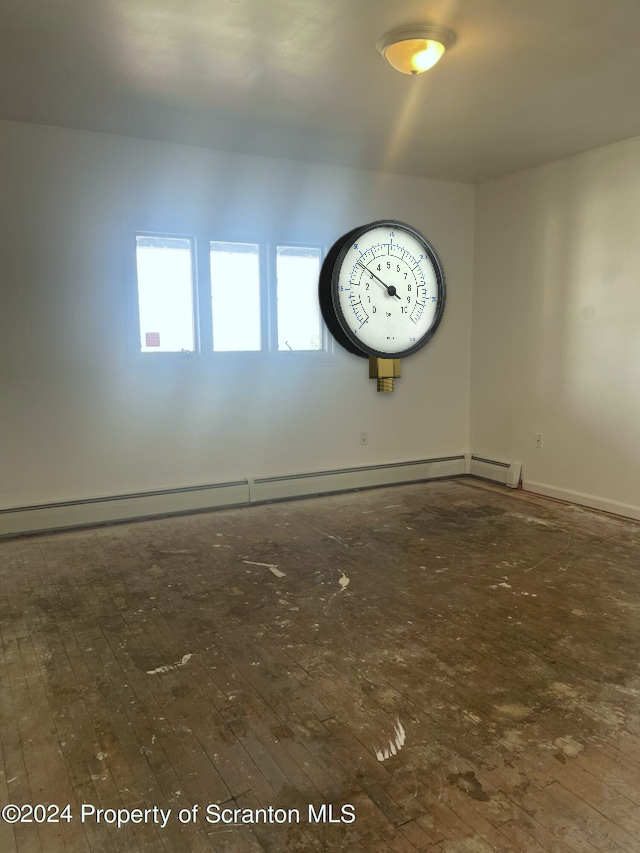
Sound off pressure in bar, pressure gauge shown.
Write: 3 bar
